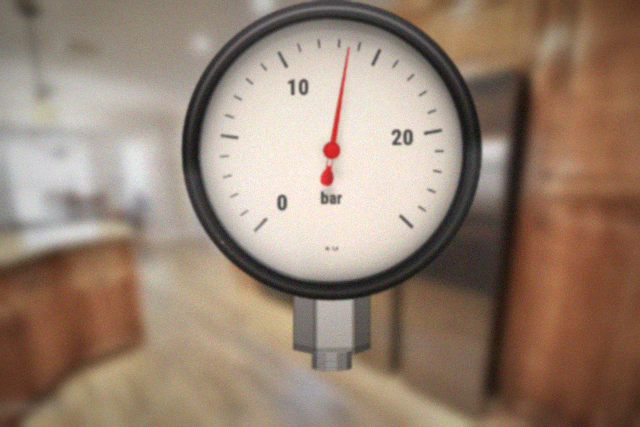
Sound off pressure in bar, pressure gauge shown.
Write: 13.5 bar
